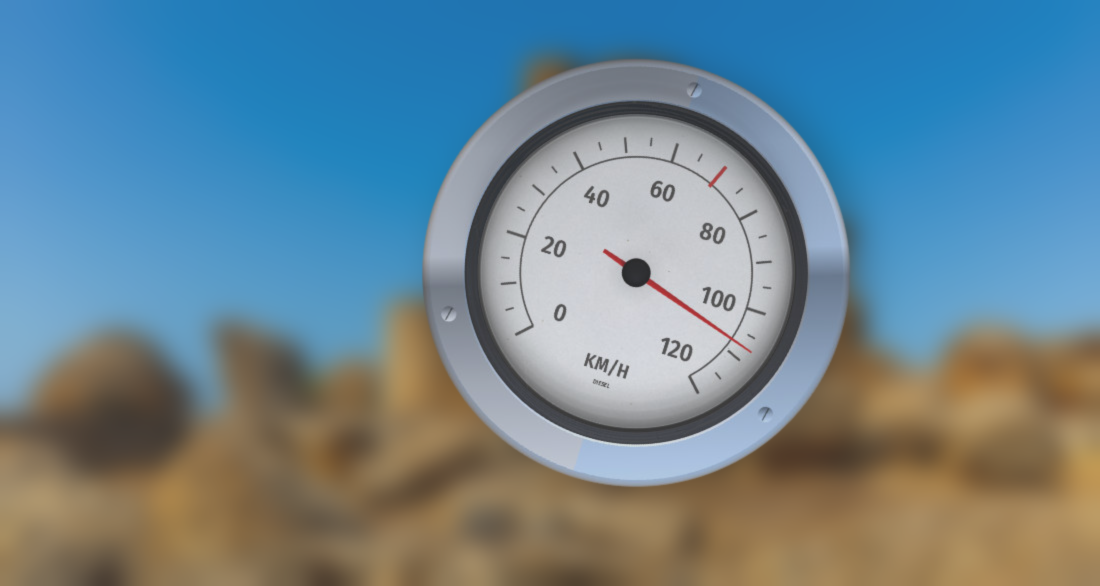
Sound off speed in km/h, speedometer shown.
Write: 107.5 km/h
